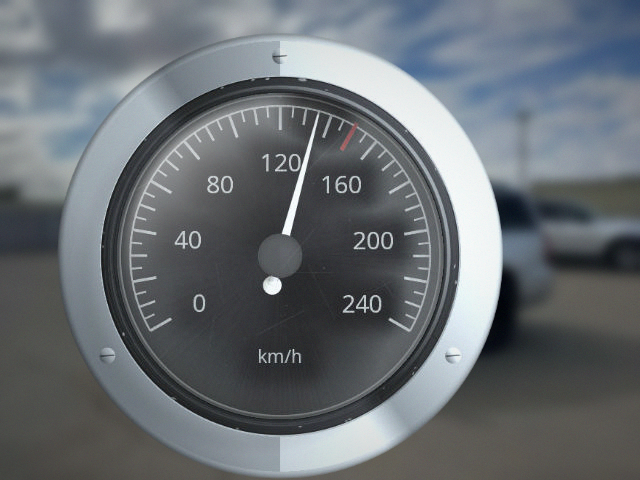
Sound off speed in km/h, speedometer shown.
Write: 135 km/h
